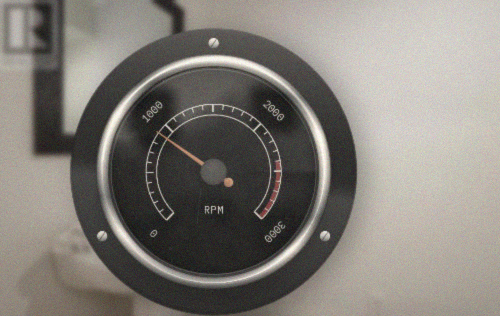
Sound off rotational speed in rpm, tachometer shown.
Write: 900 rpm
